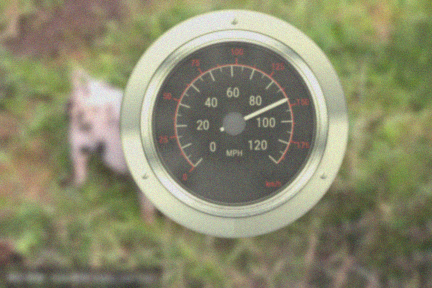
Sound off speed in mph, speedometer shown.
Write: 90 mph
